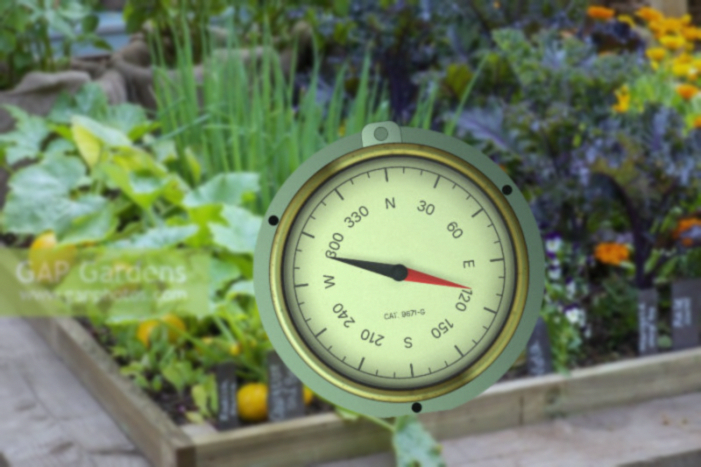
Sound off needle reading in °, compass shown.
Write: 110 °
